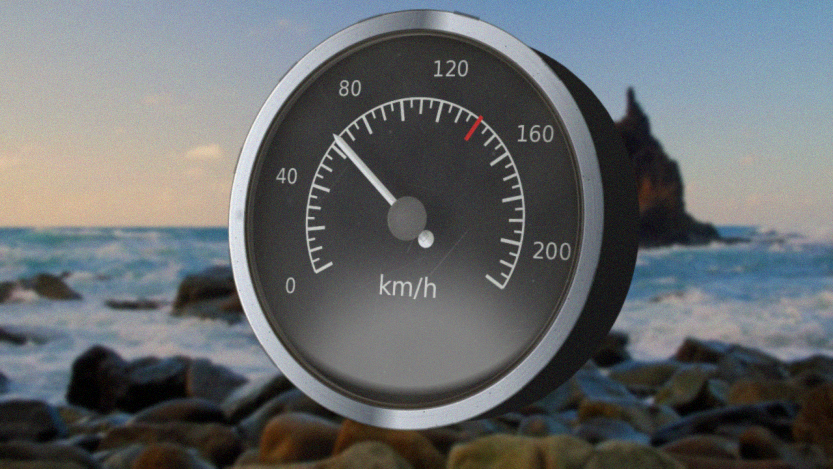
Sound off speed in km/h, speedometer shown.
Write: 65 km/h
